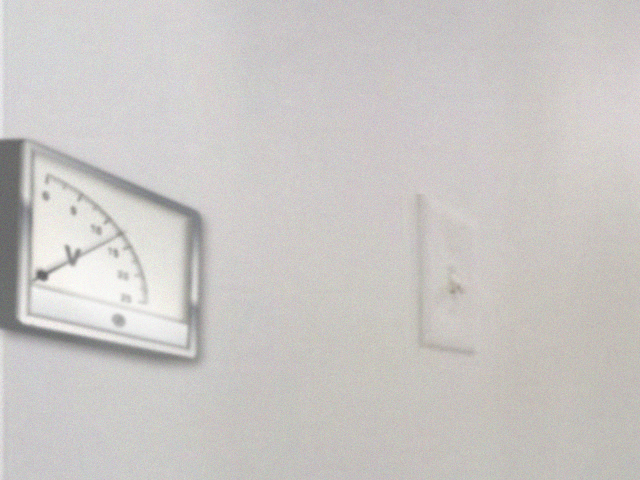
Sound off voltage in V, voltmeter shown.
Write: 12.5 V
